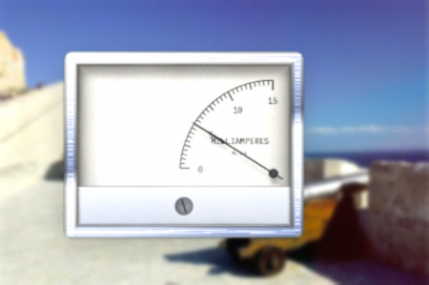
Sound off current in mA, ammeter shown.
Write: 5 mA
